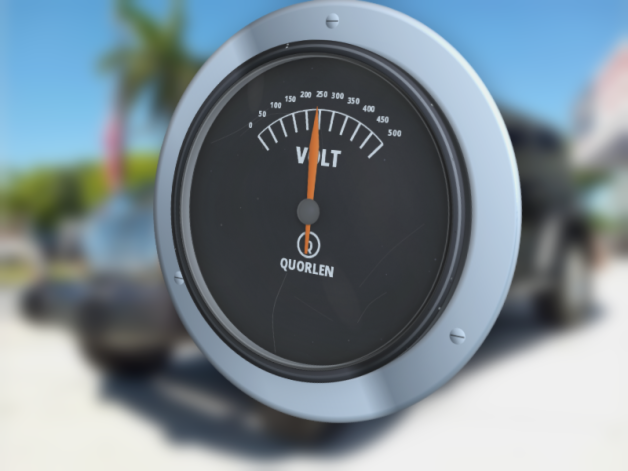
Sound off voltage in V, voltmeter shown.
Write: 250 V
